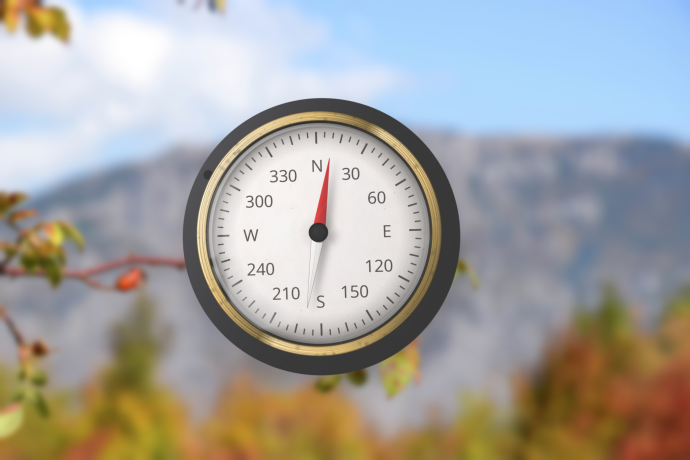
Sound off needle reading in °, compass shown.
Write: 10 °
